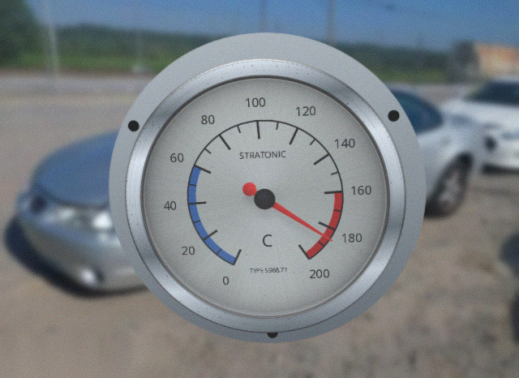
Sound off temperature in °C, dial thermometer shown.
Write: 185 °C
